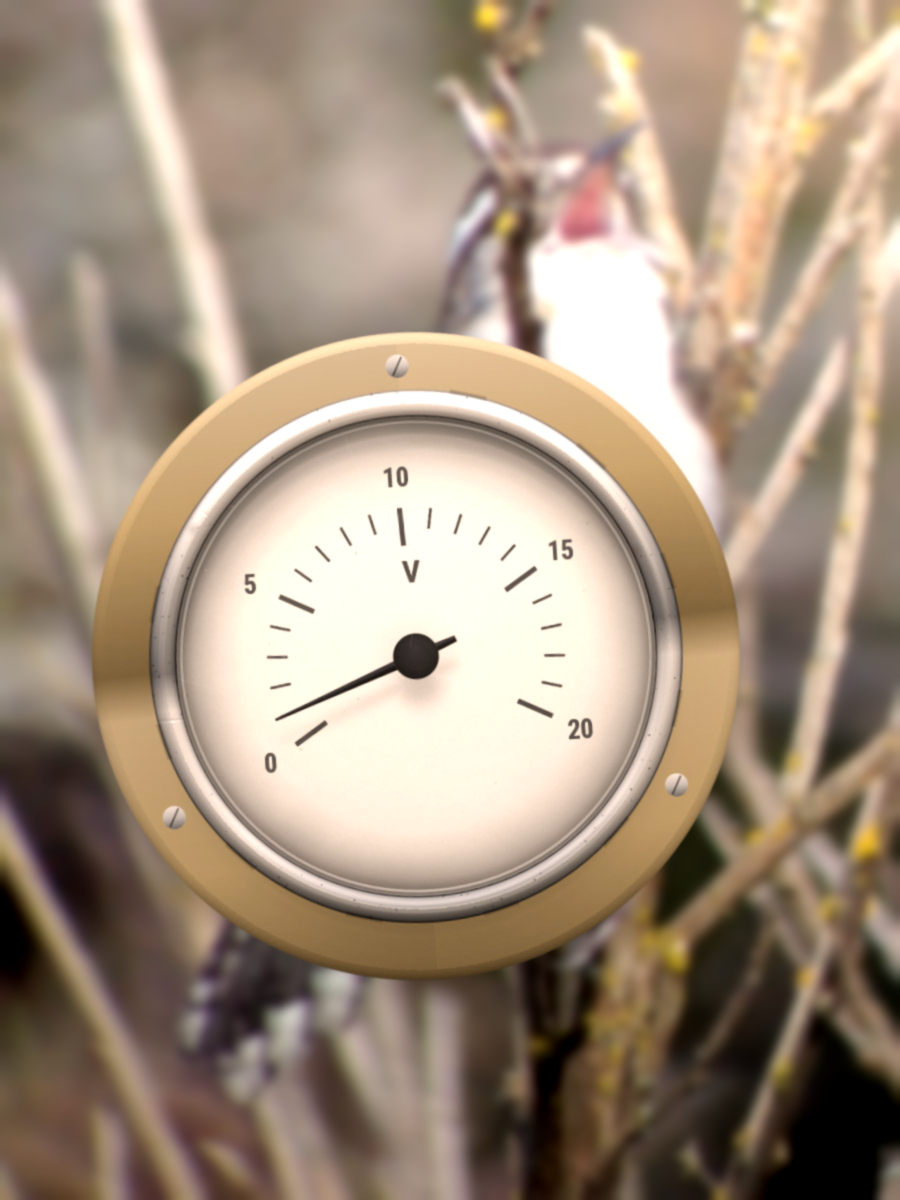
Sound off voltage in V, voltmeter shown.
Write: 1 V
